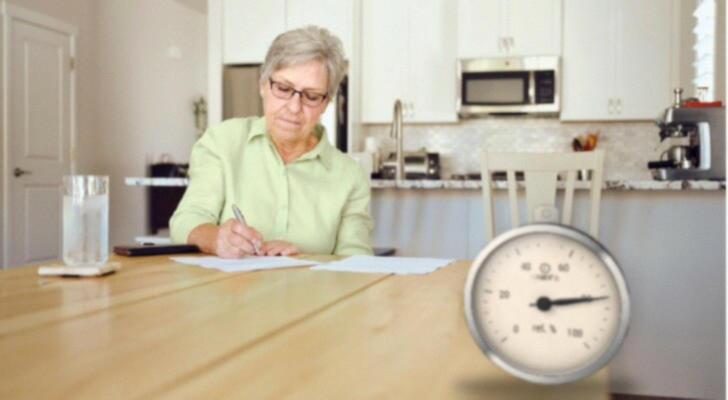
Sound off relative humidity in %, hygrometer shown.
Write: 80 %
